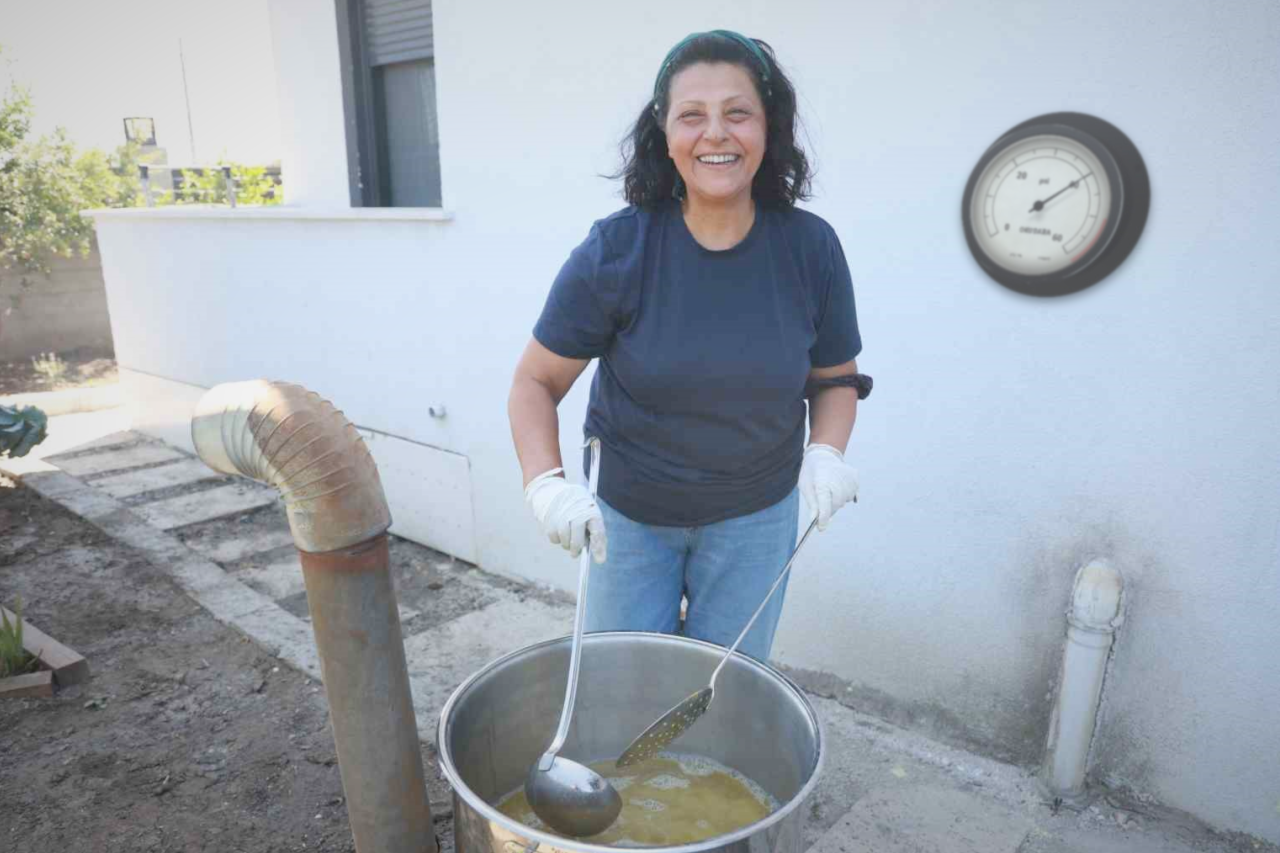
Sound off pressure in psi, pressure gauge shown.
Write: 40 psi
